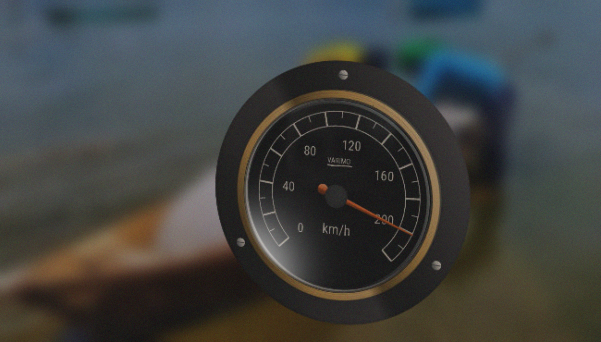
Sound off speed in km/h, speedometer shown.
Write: 200 km/h
